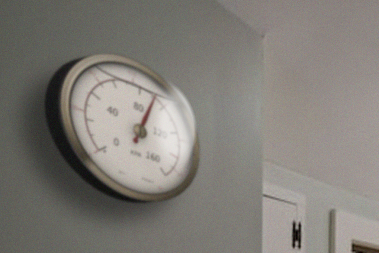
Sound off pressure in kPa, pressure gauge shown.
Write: 90 kPa
